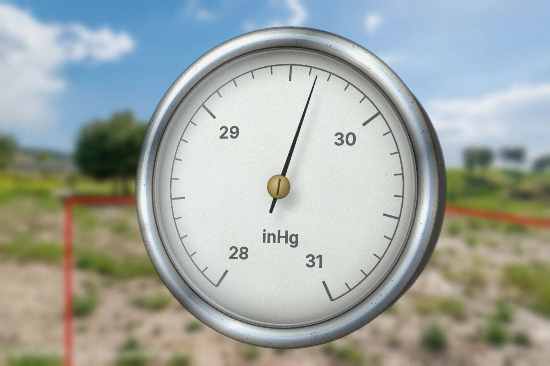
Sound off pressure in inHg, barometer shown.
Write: 29.65 inHg
